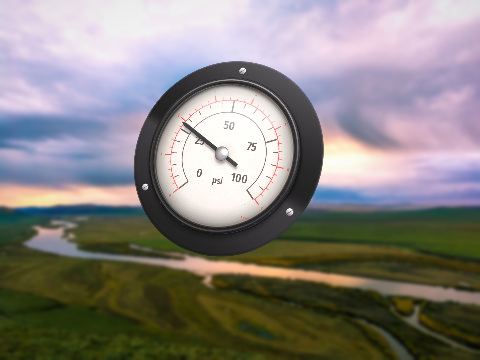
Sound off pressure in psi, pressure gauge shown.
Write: 27.5 psi
